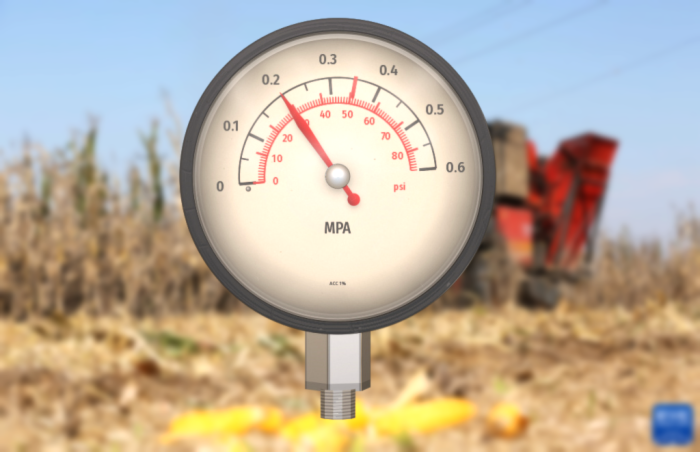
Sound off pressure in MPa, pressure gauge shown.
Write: 0.2 MPa
